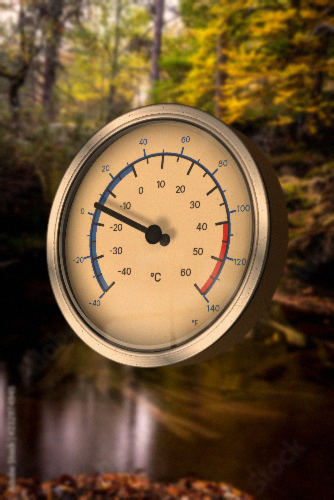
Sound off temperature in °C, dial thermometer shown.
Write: -15 °C
